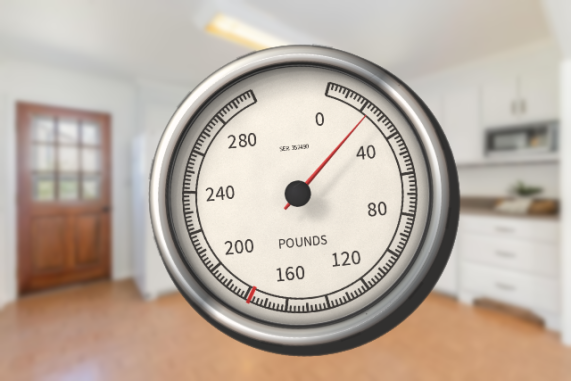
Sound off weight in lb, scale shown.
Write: 24 lb
